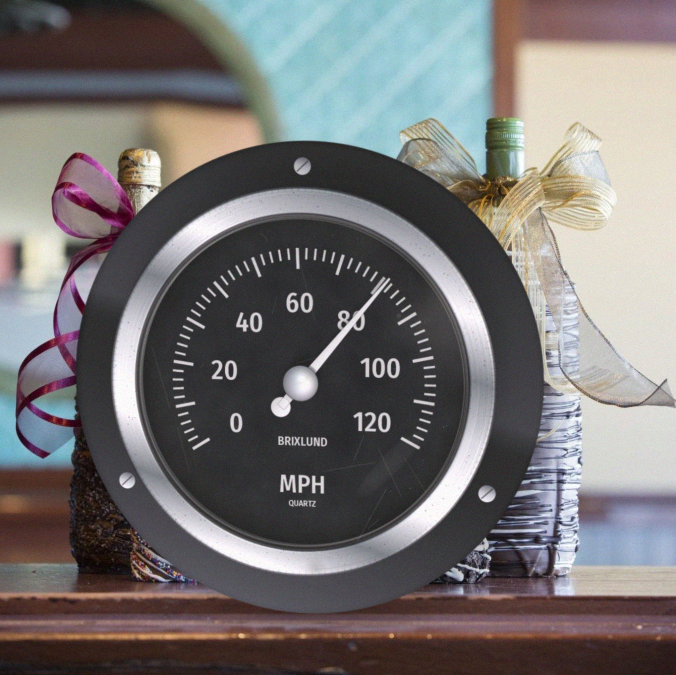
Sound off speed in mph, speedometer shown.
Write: 81 mph
